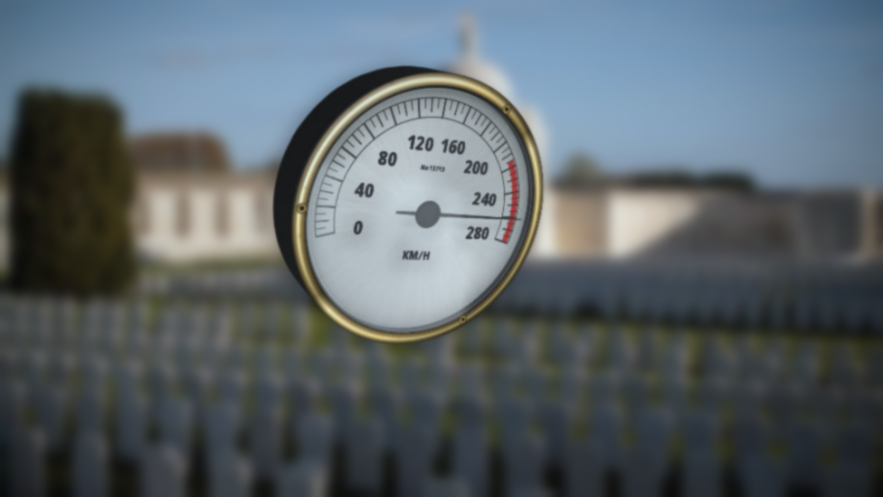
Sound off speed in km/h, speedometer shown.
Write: 260 km/h
